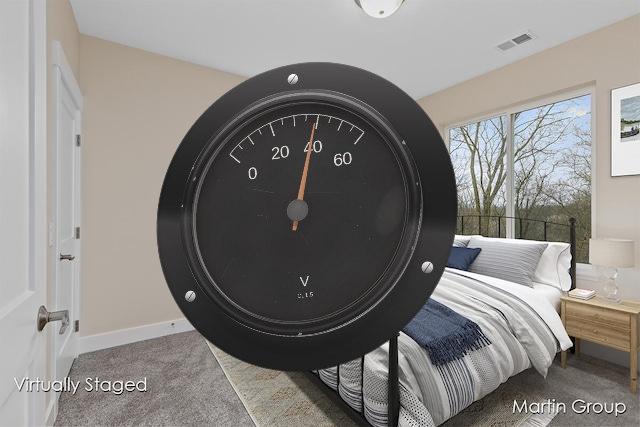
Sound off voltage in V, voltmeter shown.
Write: 40 V
